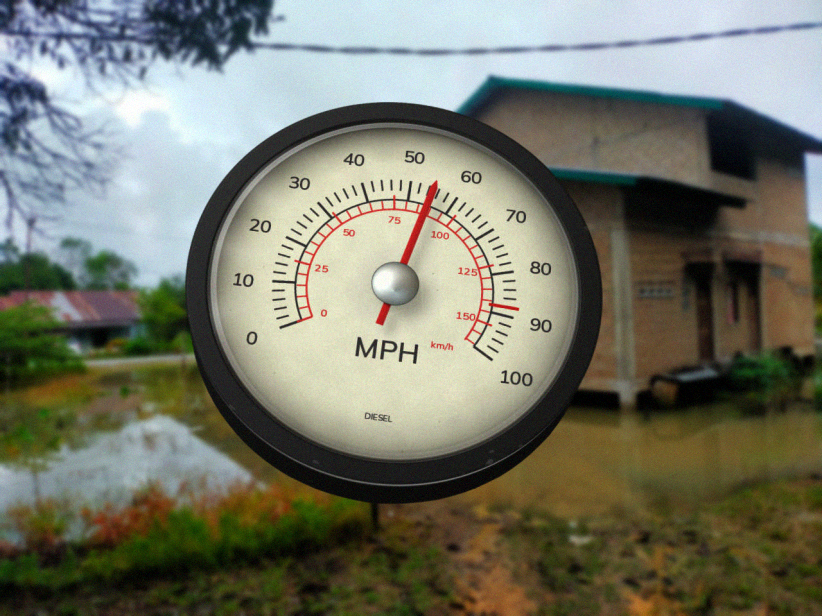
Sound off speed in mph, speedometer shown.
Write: 55 mph
